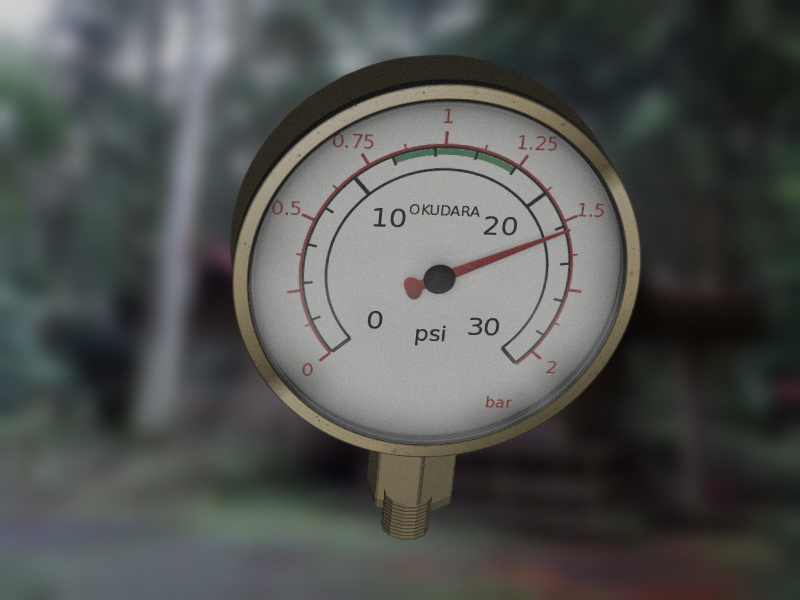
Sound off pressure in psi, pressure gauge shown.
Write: 22 psi
